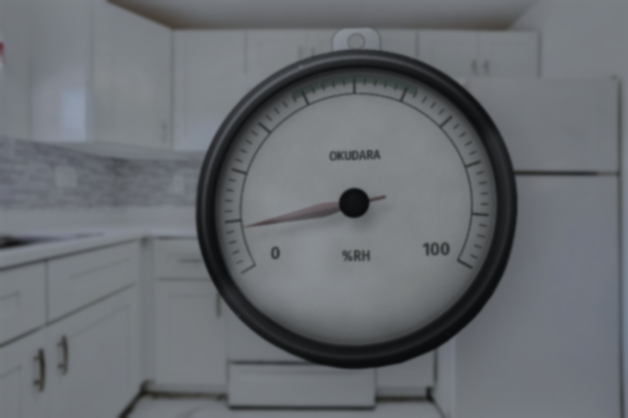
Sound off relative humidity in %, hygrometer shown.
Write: 8 %
